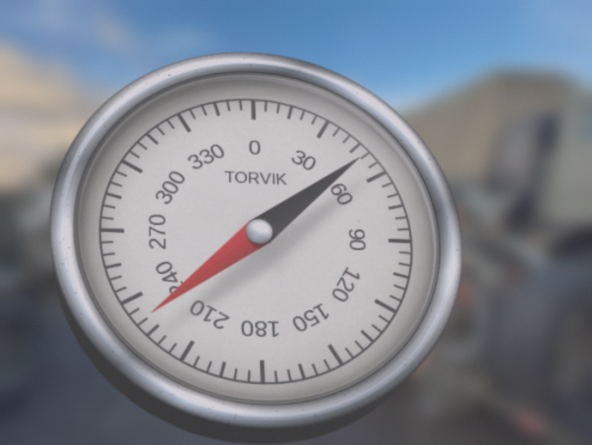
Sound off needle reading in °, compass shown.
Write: 230 °
